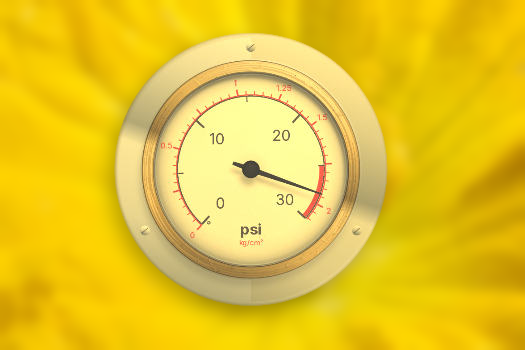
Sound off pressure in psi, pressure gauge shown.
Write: 27.5 psi
